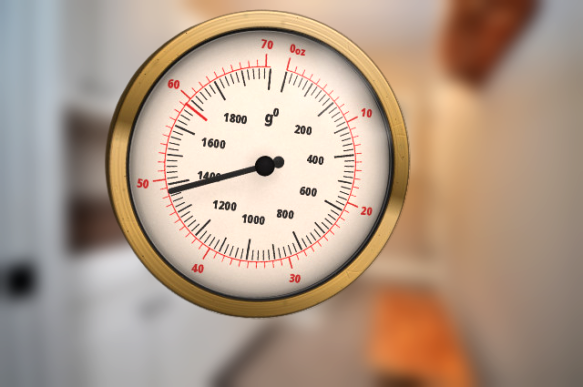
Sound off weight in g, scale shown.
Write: 1380 g
